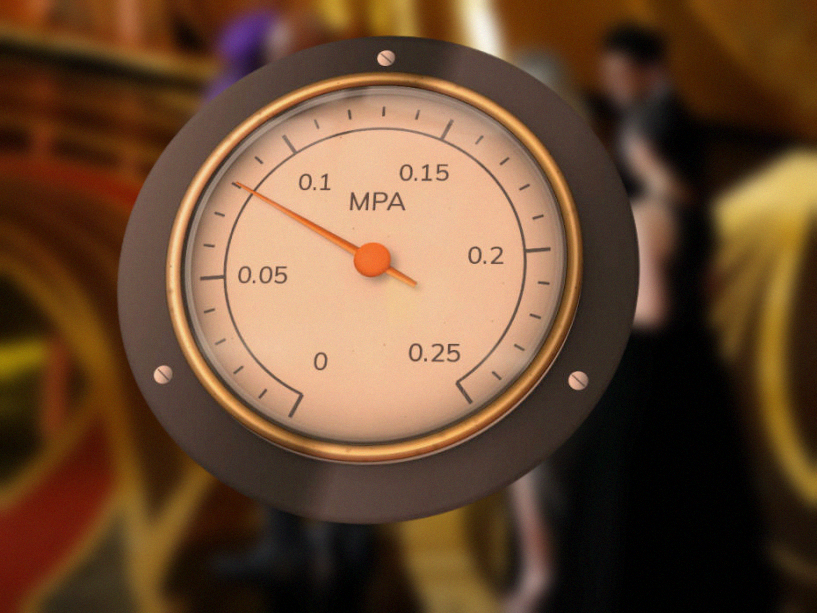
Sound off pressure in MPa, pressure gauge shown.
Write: 0.08 MPa
